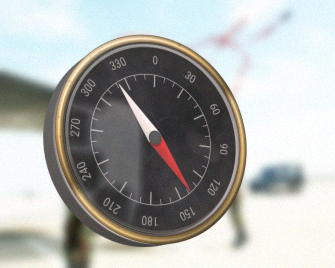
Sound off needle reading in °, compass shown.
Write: 140 °
